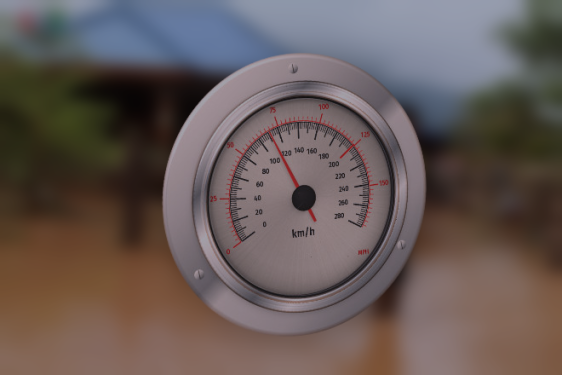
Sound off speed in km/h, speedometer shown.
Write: 110 km/h
